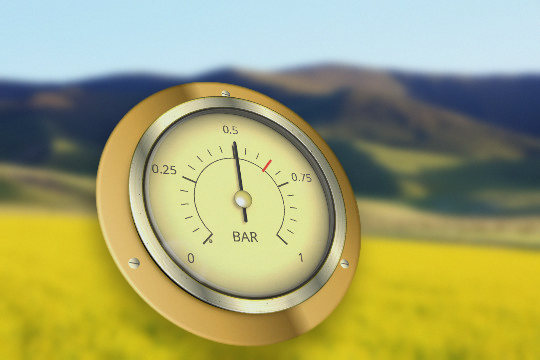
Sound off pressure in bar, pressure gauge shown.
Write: 0.5 bar
